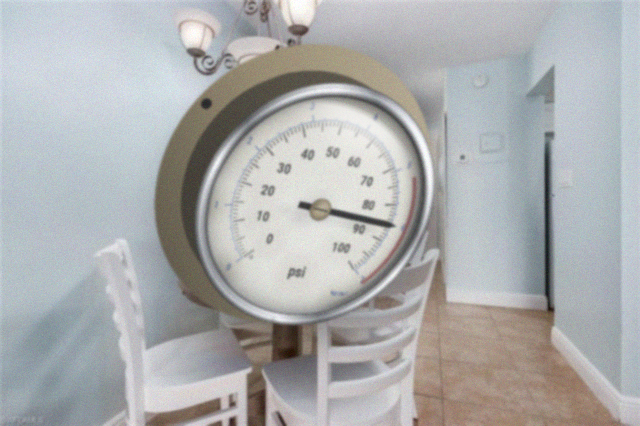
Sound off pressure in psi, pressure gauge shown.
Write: 85 psi
